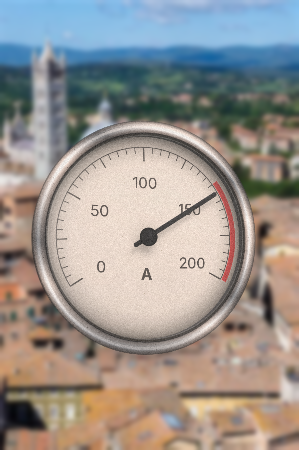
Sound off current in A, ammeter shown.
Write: 150 A
